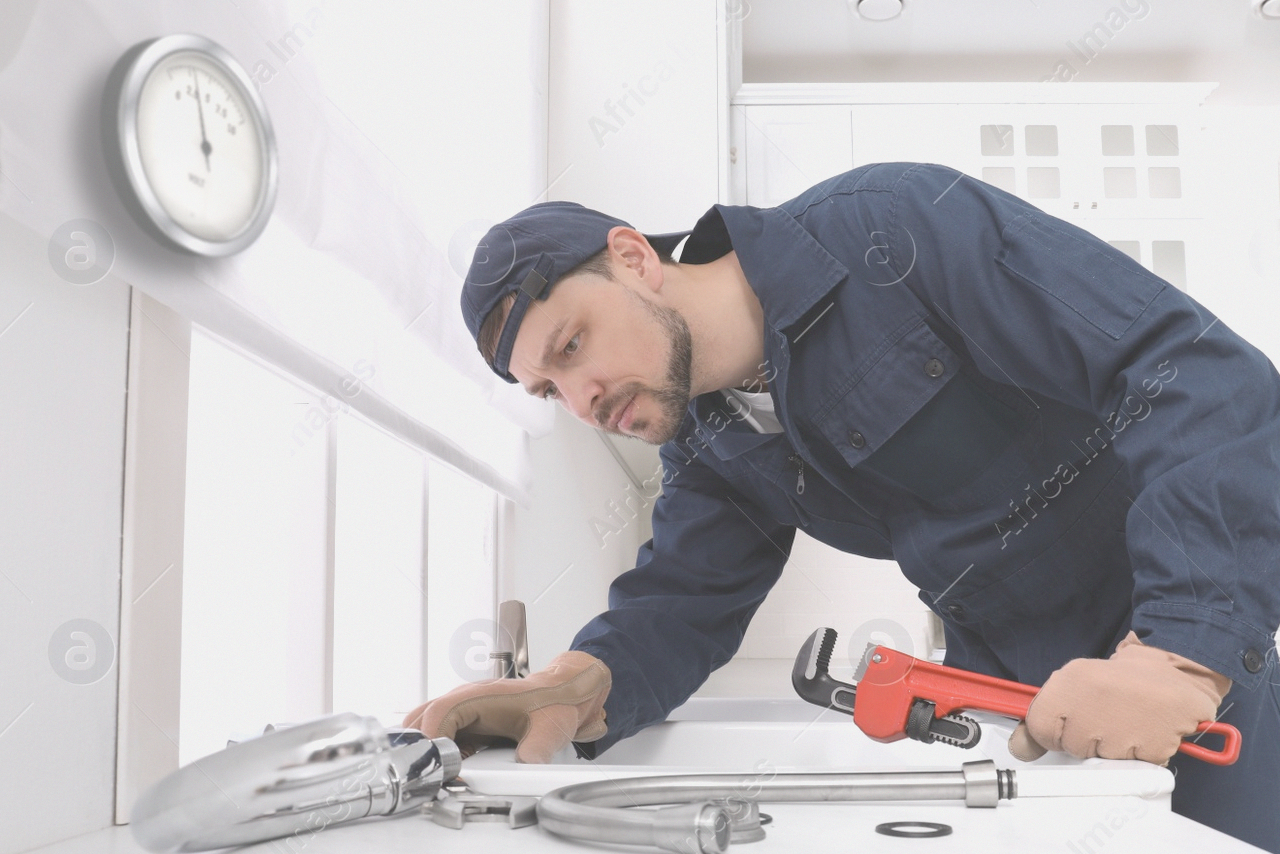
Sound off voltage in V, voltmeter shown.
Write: 2.5 V
